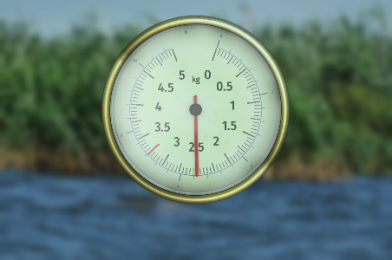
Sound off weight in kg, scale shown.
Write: 2.5 kg
